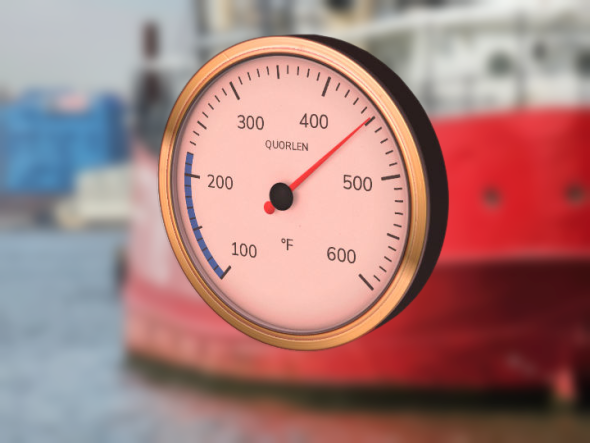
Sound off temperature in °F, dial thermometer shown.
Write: 450 °F
